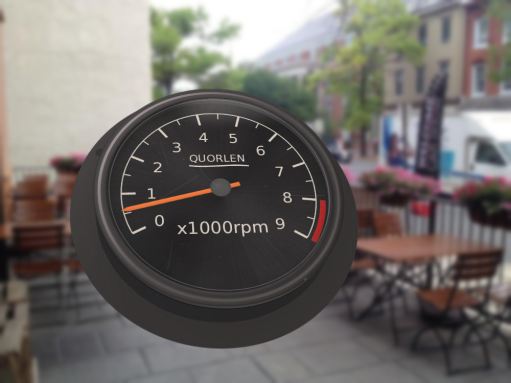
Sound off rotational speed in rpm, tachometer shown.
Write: 500 rpm
